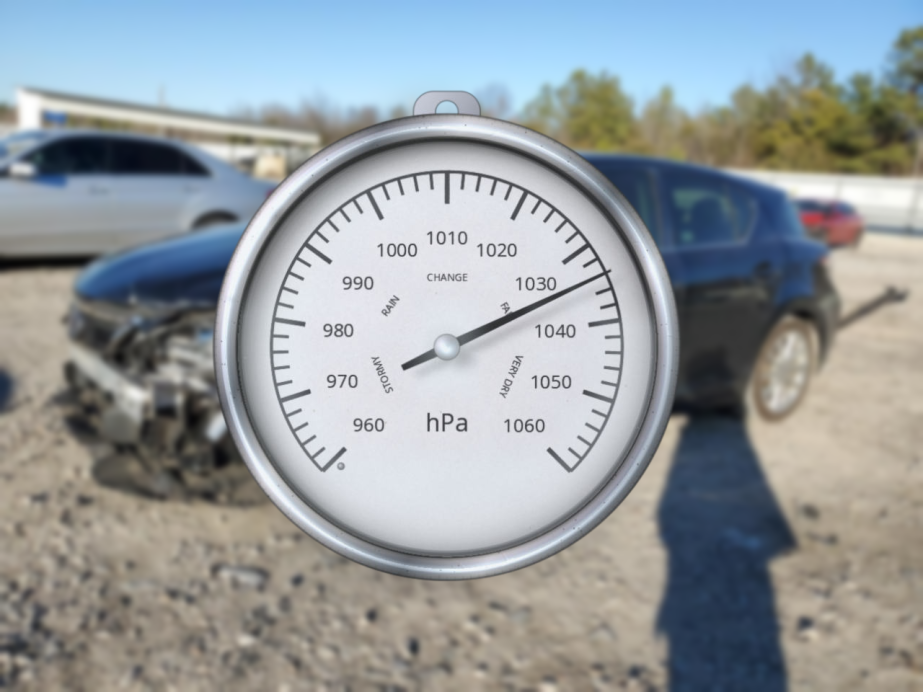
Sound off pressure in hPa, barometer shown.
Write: 1034 hPa
